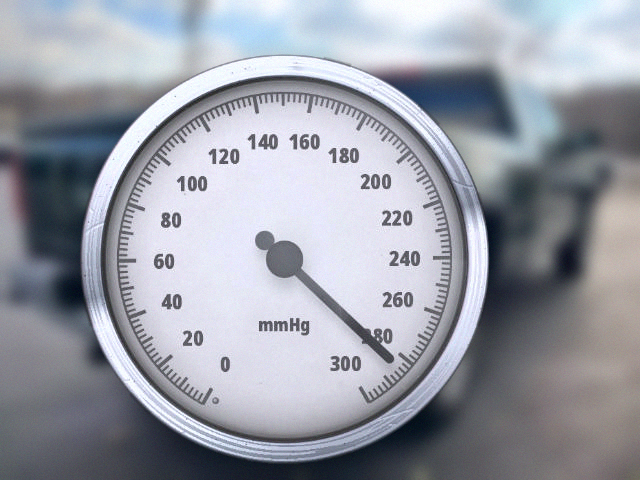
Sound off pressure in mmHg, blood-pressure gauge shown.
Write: 284 mmHg
